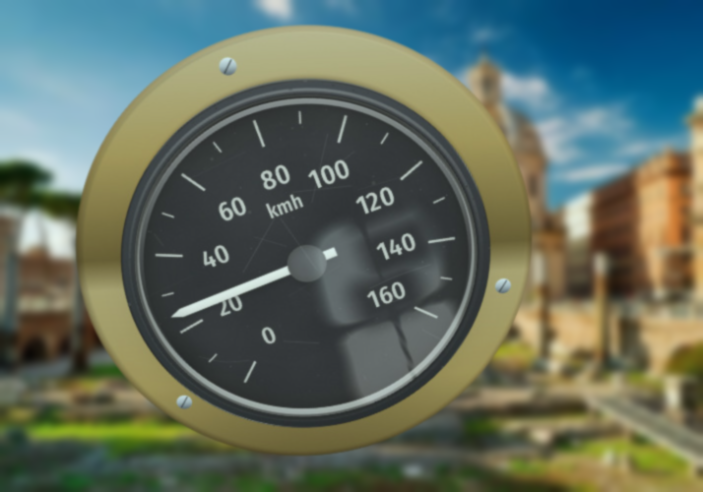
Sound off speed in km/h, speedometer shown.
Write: 25 km/h
